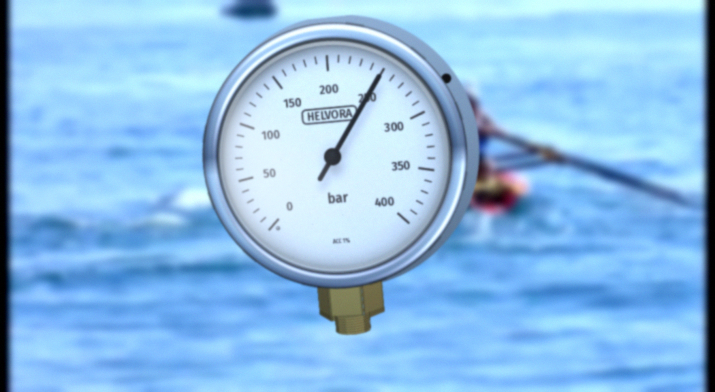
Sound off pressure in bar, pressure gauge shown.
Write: 250 bar
